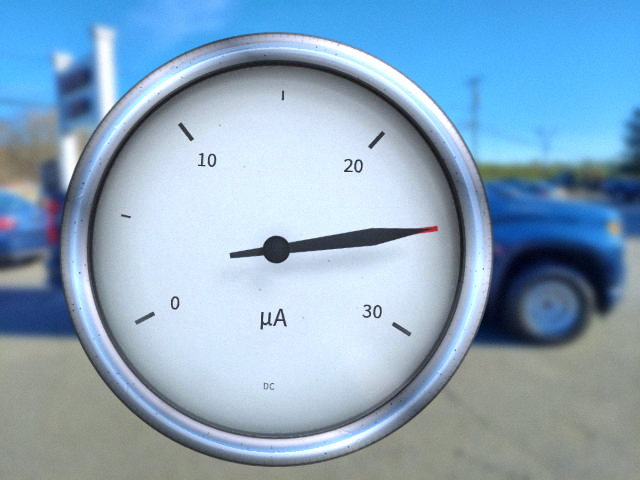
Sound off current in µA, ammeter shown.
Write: 25 µA
